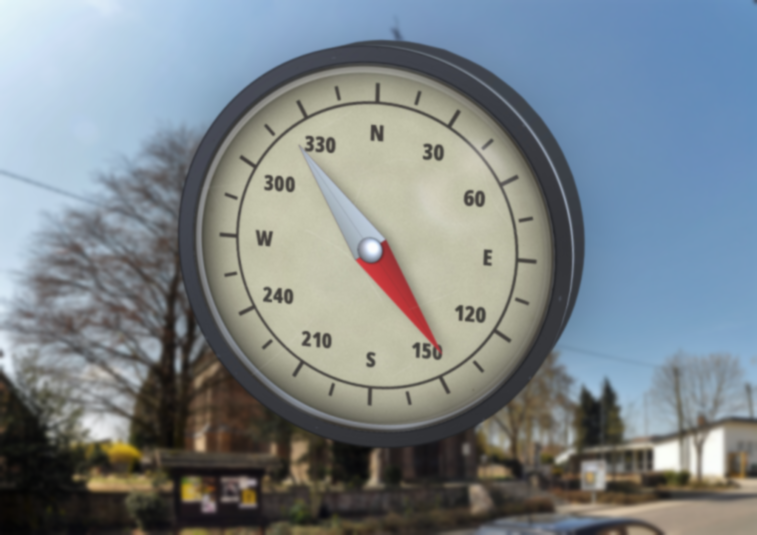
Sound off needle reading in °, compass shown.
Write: 142.5 °
